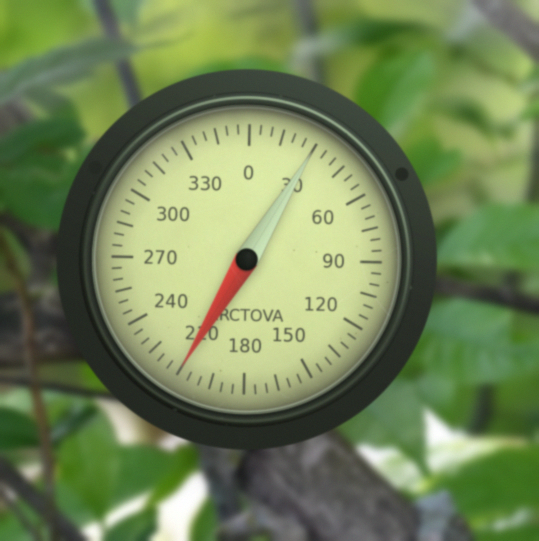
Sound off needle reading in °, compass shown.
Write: 210 °
